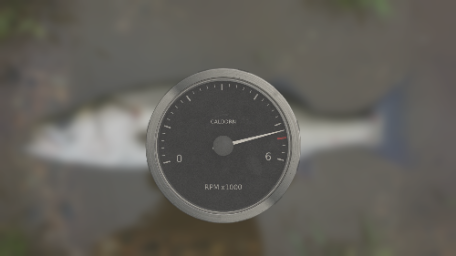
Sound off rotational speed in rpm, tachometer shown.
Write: 5200 rpm
